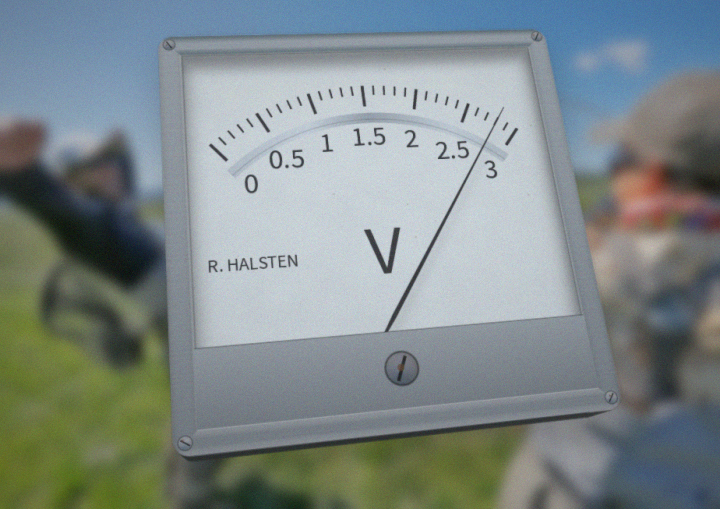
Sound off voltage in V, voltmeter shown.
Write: 2.8 V
